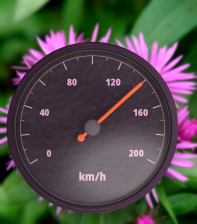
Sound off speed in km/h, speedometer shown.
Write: 140 km/h
